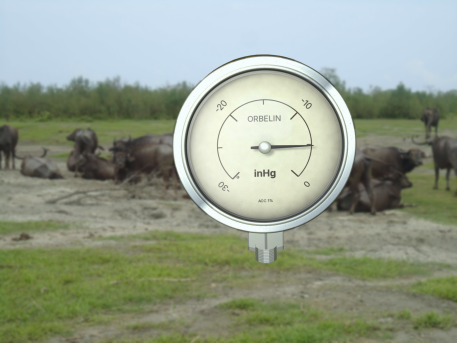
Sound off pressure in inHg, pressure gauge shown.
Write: -5 inHg
